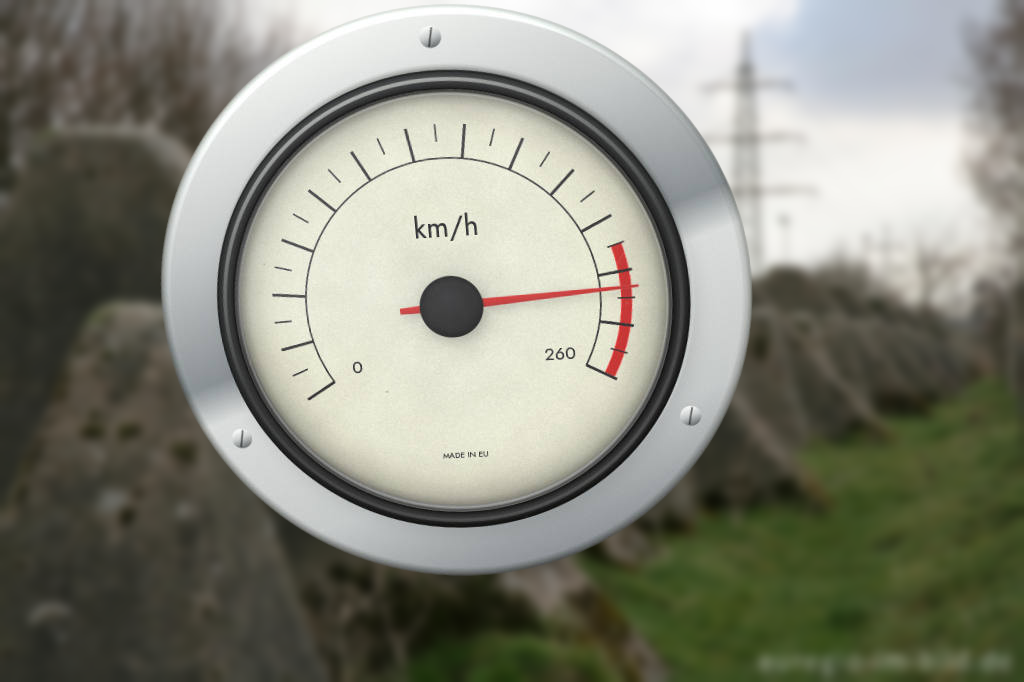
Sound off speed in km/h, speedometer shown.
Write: 225 km/h
